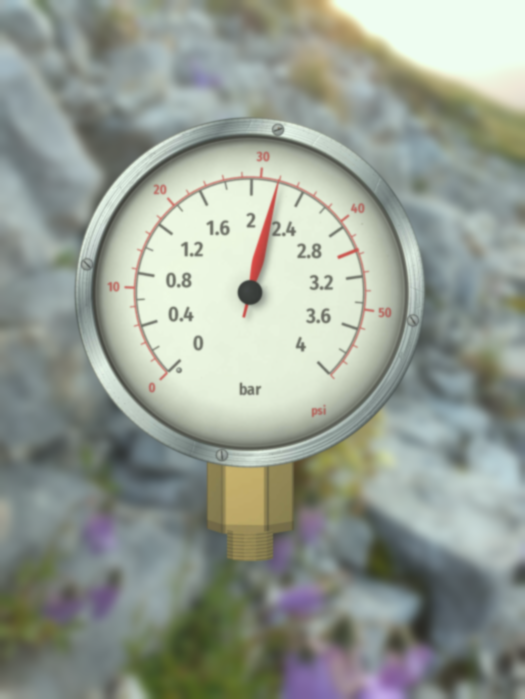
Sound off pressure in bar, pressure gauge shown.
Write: 2.2 bar
